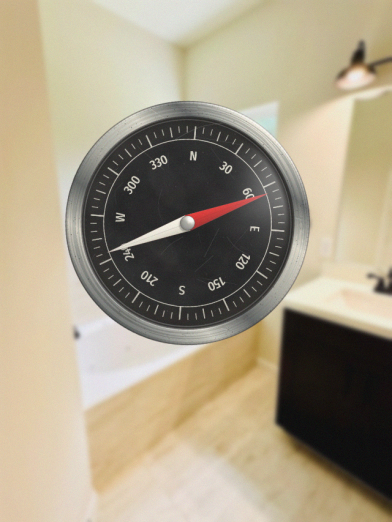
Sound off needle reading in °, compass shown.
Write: 65 °
